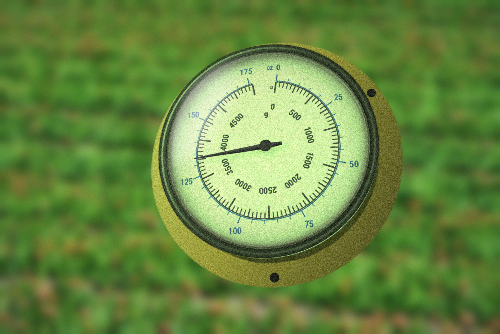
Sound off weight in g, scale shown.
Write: 3750 g
